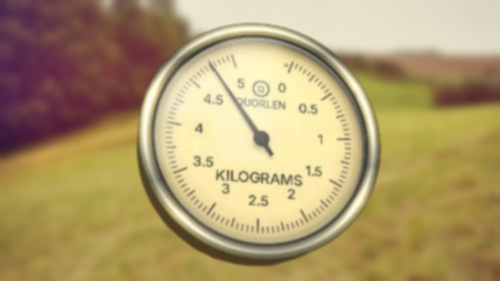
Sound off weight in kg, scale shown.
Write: 4.75 kg
